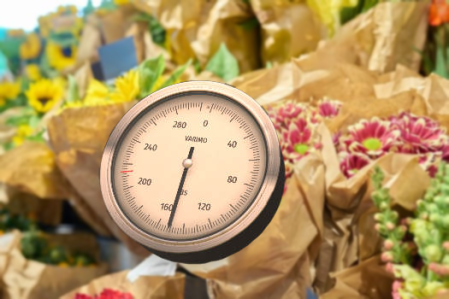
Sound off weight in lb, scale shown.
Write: 150 lb
